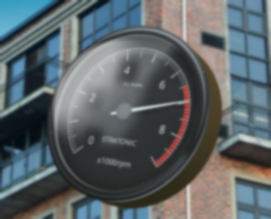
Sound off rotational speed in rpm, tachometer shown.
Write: 7000 rpm
